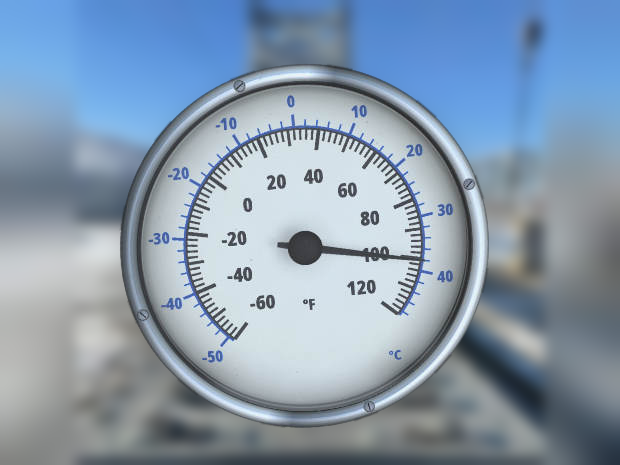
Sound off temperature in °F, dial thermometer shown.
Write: 100 °F
